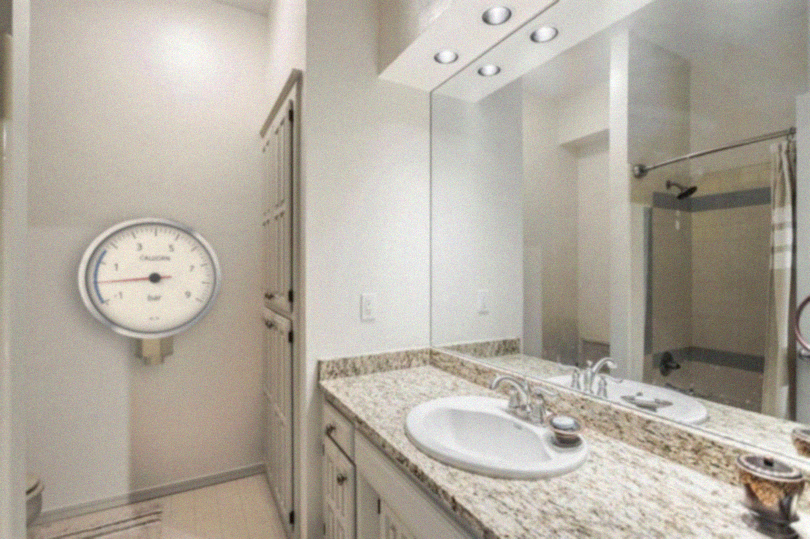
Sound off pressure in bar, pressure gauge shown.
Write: 0 bar
